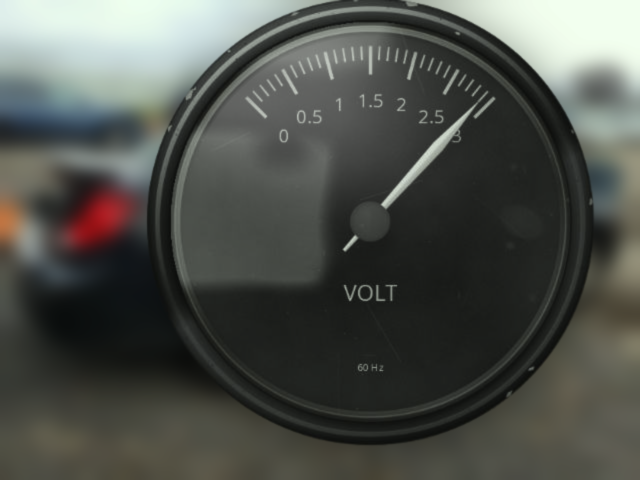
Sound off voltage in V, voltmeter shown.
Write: 2.9 V
